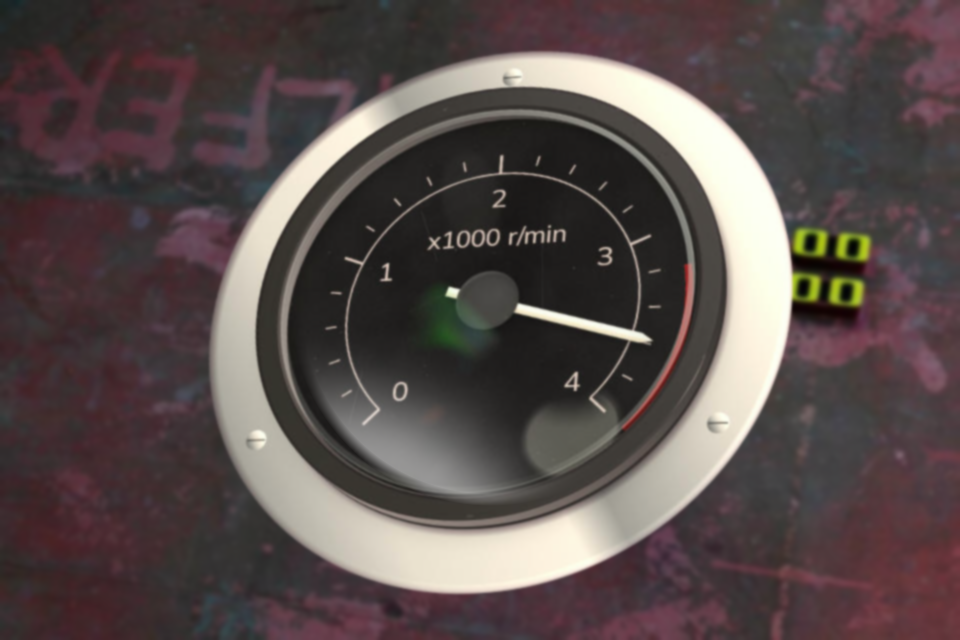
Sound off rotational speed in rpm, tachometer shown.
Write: 3600 rpm
